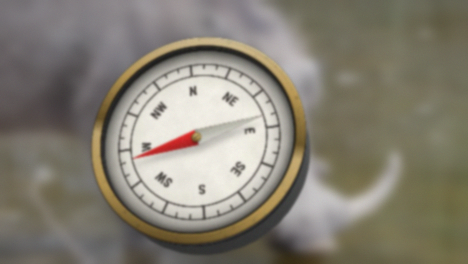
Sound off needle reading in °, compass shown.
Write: 260 °
